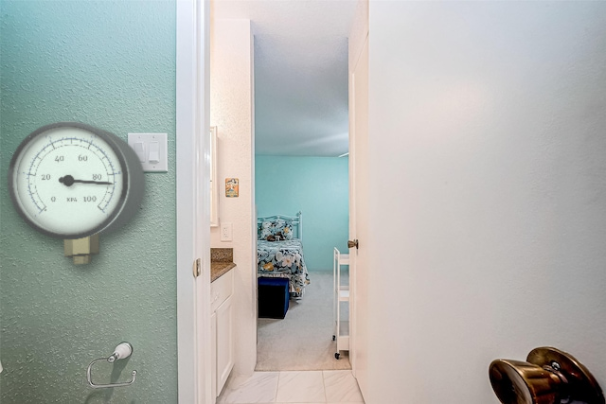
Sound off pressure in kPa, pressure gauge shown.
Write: 85 kPa
